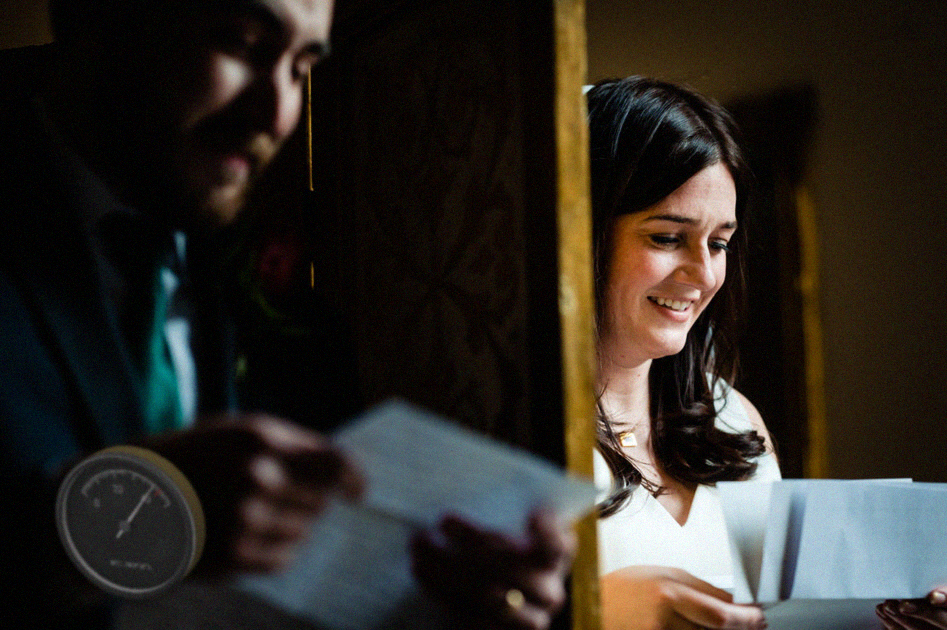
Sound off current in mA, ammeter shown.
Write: 40 mA
